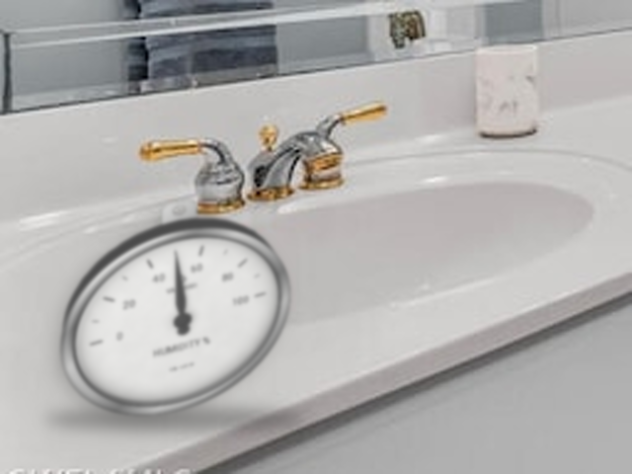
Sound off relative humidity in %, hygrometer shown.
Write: 50 %
